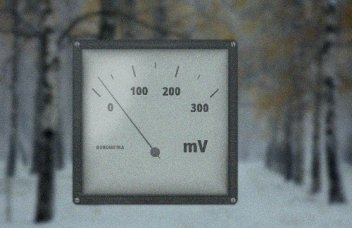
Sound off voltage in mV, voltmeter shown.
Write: 25 mV
